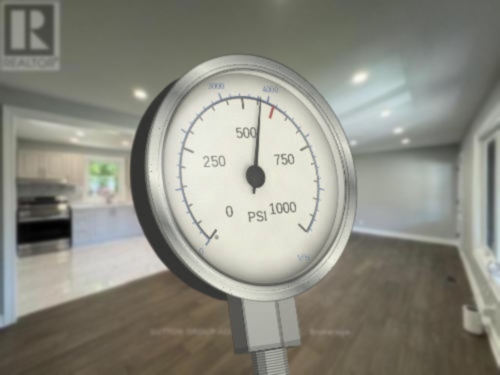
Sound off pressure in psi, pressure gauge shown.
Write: 550 psi
